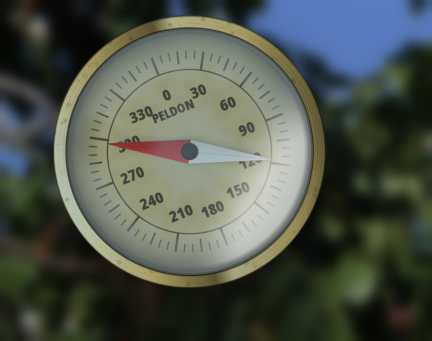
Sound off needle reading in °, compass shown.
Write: 297.5 °
